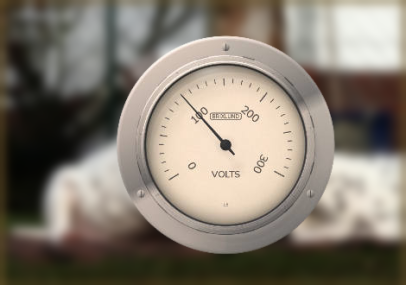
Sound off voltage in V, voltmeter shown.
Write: 100 V
